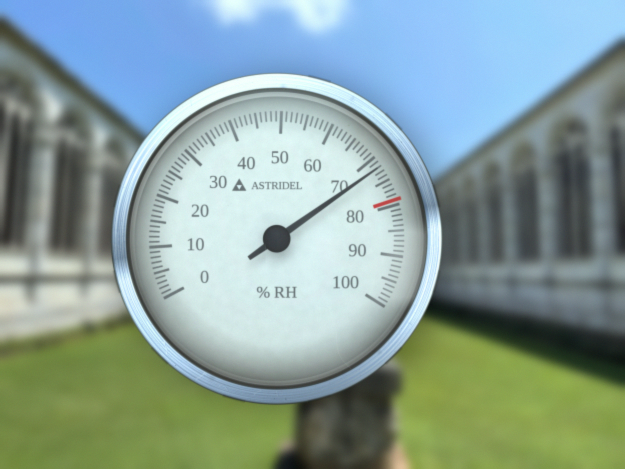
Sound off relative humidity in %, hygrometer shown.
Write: 72 %
